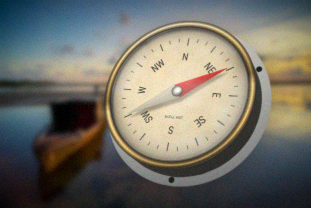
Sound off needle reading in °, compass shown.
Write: 60 °
